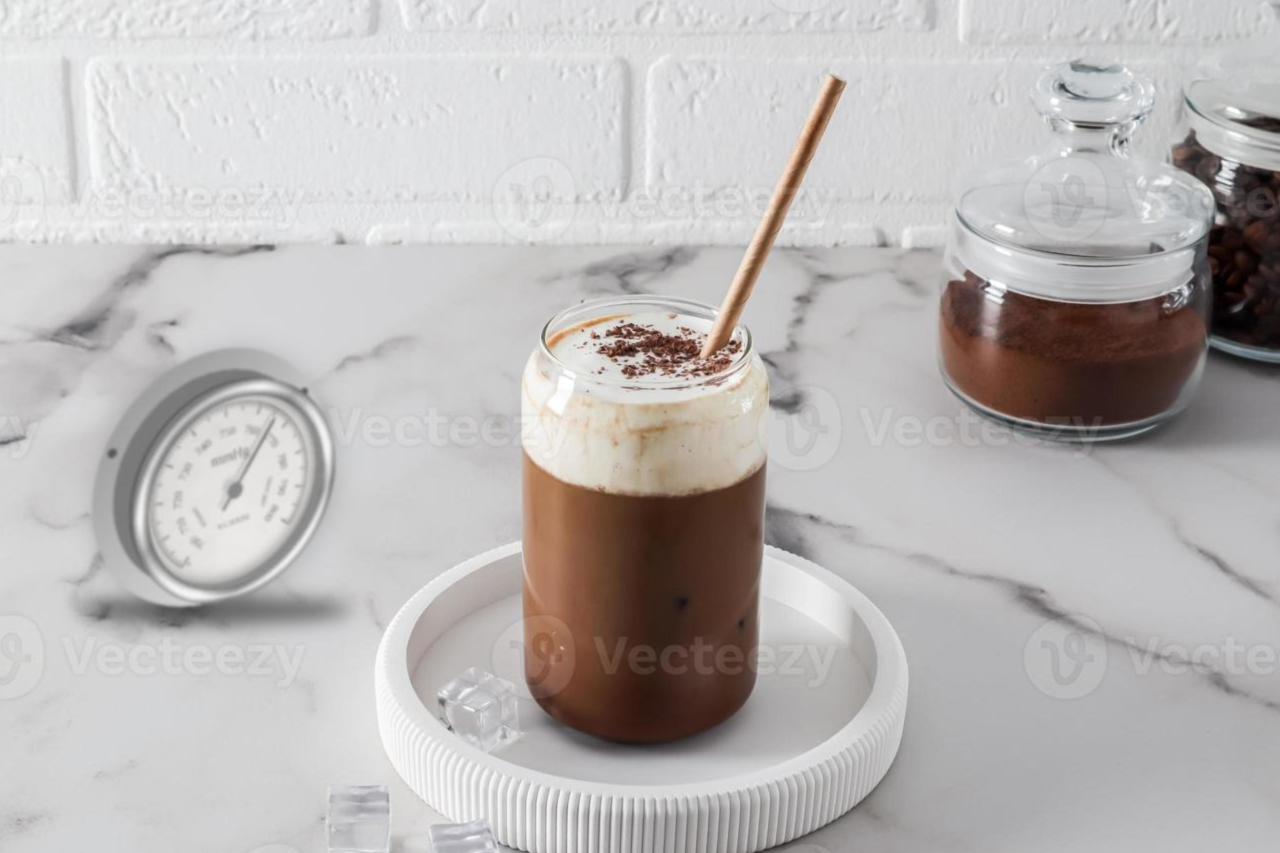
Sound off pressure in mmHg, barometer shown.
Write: 765 mmHg
